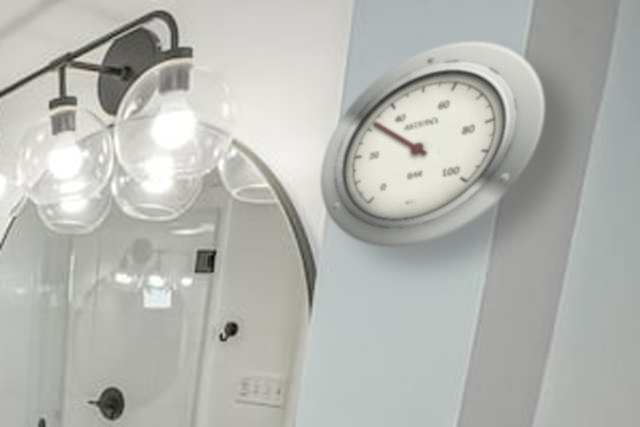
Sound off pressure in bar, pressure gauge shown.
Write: 32.5 bar
